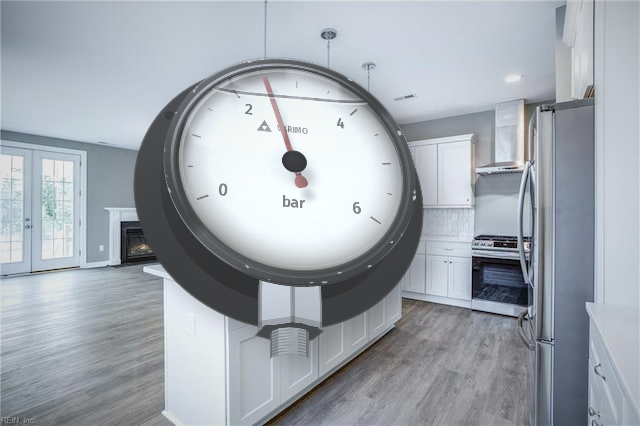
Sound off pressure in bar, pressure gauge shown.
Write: 2.5 bar
